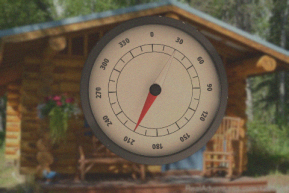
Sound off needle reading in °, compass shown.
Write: 210 °
